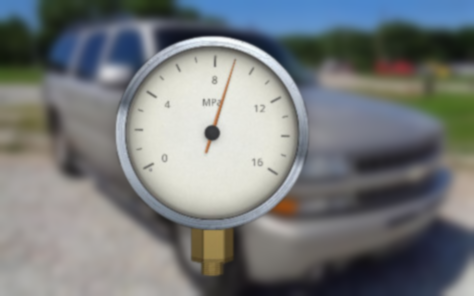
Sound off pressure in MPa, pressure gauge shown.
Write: 9 MPa
